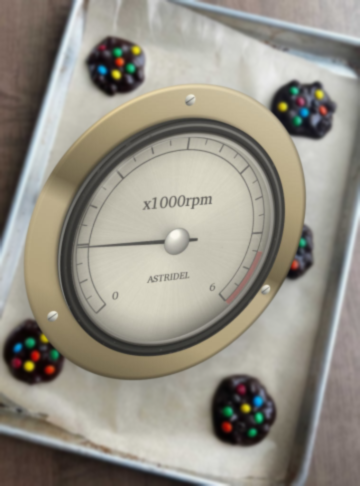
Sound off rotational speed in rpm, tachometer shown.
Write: 1000 rpm
